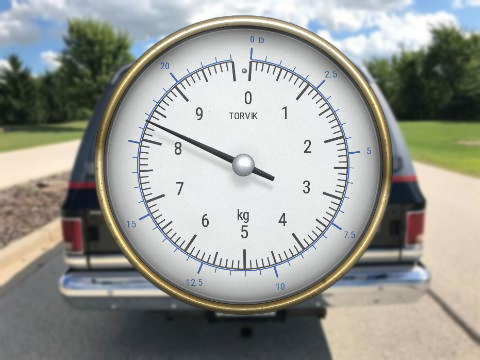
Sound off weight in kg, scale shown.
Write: 8.3 kg
